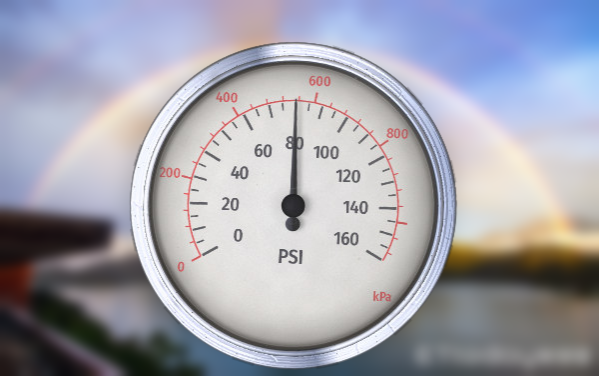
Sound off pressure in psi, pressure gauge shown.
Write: 80 psi
